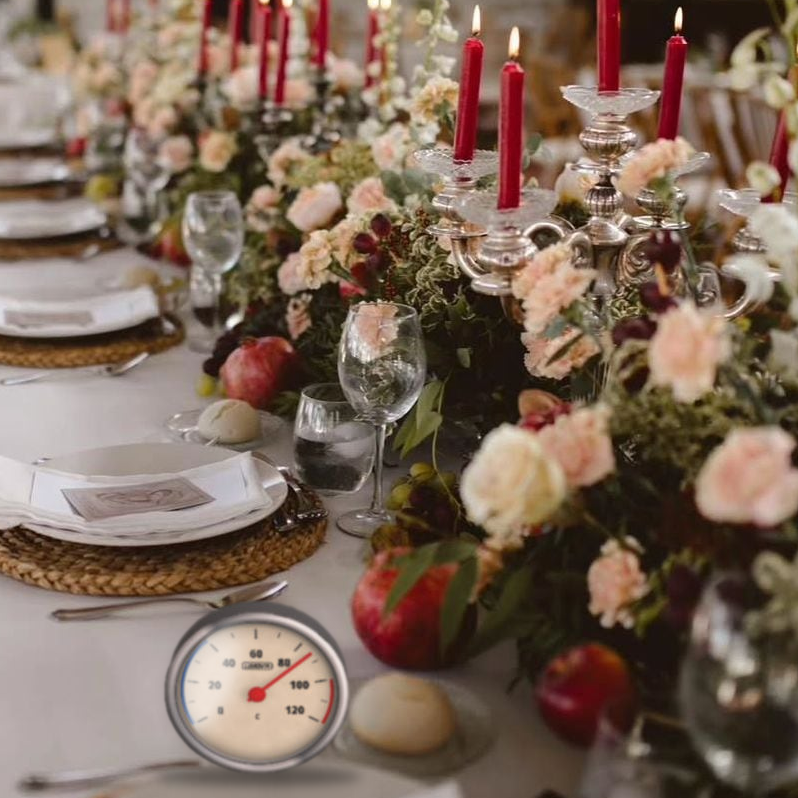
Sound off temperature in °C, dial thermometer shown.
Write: 85 °C
